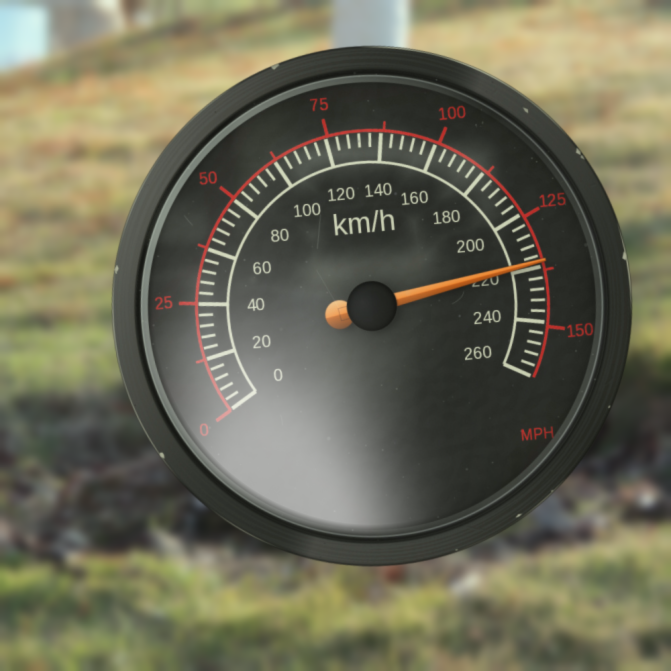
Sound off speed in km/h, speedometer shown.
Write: 218 km/h
